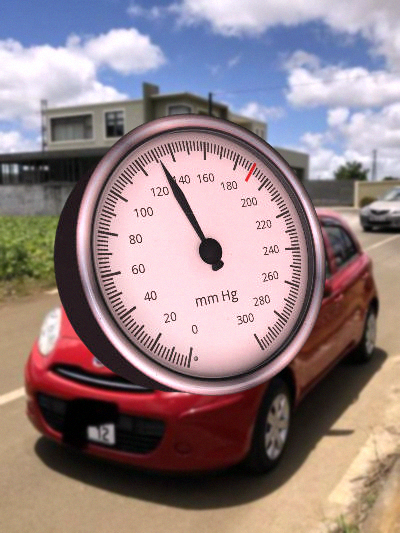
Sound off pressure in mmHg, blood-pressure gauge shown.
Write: 130 mmHg
